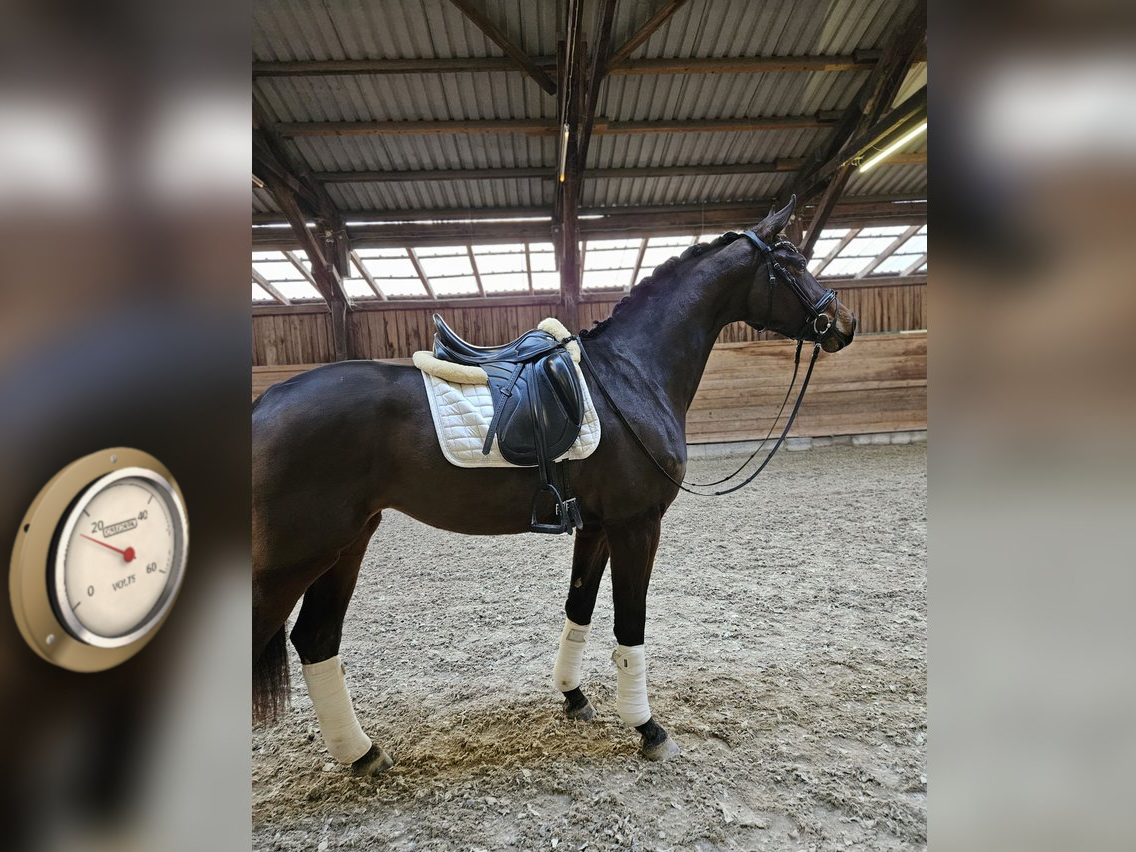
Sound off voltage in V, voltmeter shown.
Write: 15 V
